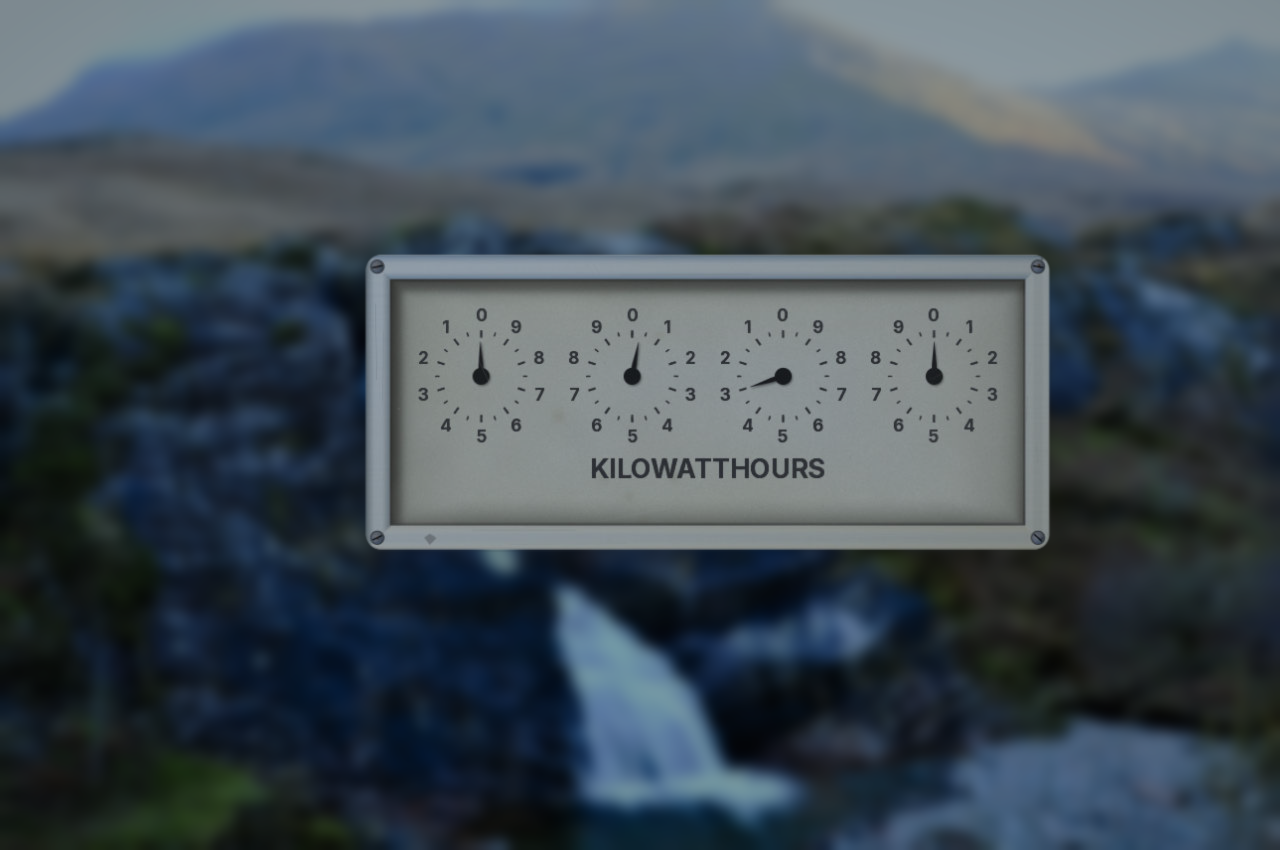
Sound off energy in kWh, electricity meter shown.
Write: 30 kWh
